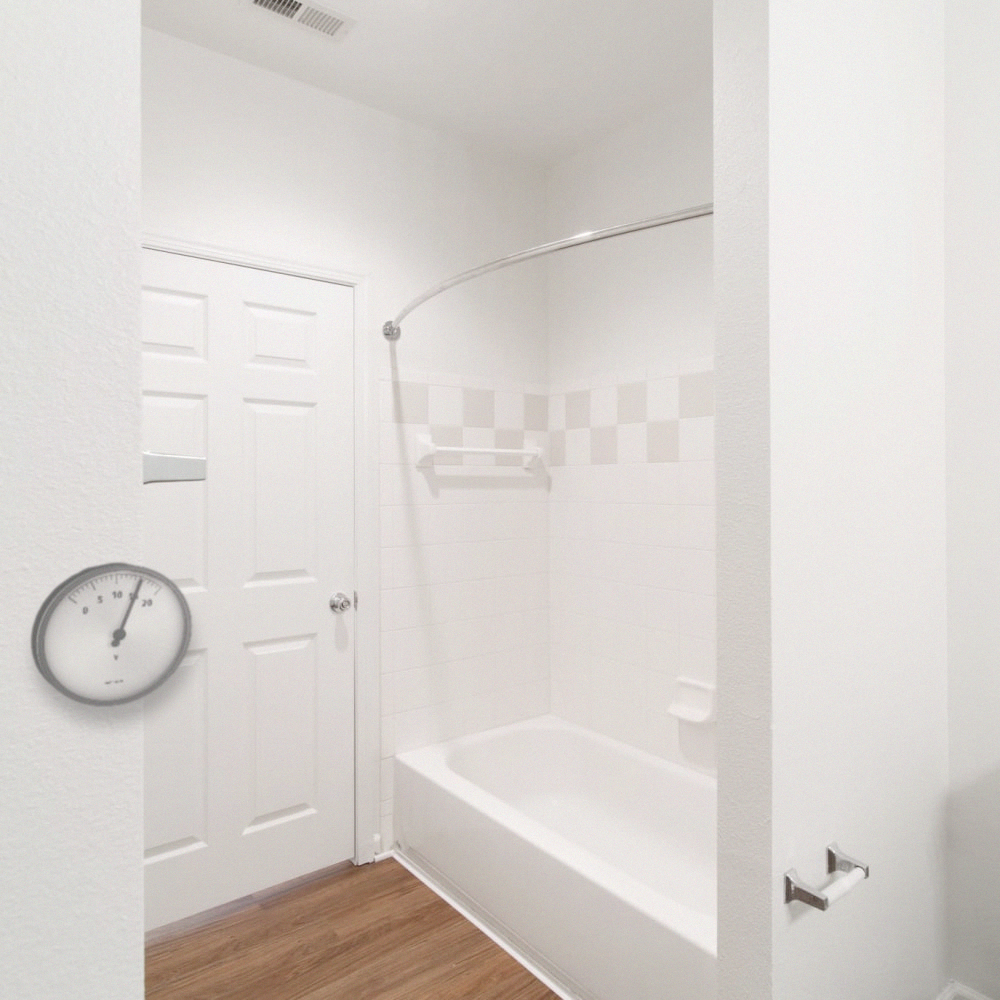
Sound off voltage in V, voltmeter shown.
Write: 15 V
